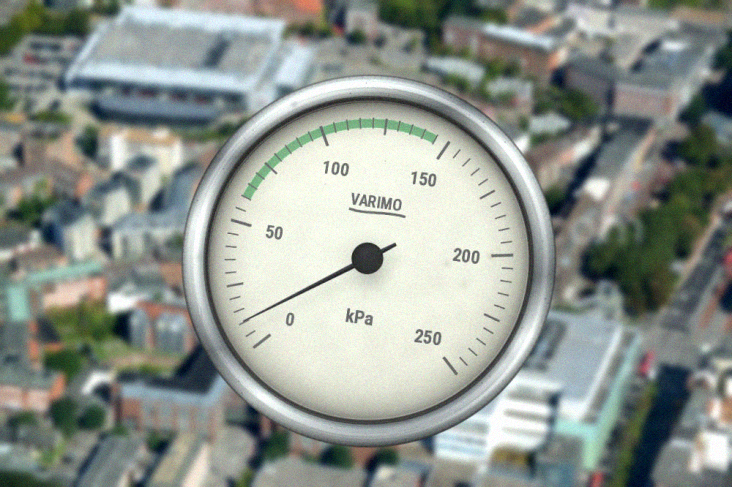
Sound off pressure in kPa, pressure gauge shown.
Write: 10 kPa
